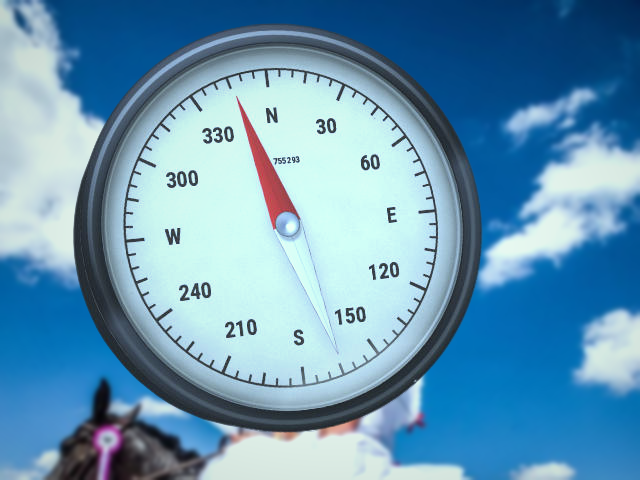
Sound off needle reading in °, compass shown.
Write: 345 °
